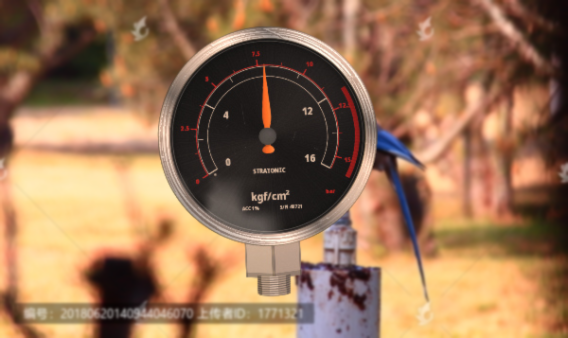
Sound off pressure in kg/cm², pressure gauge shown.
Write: 8 kg/cm²
